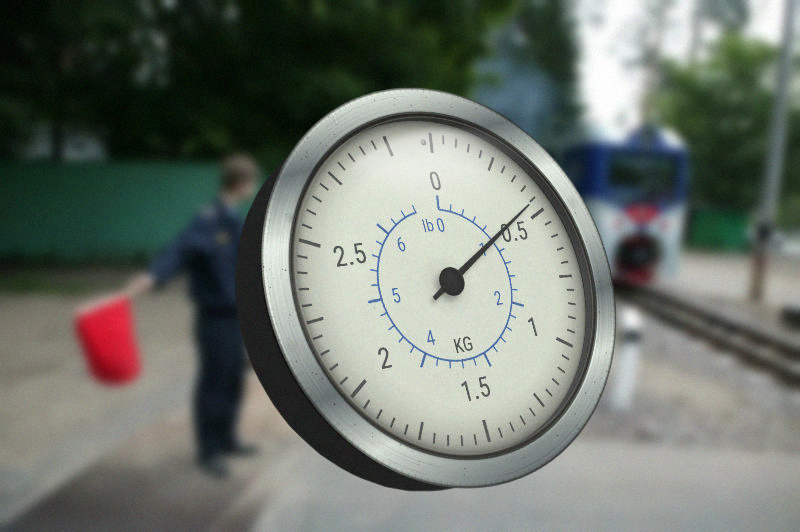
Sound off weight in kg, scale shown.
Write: 0.45 kg
